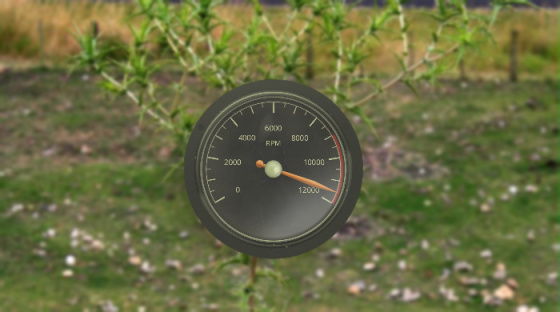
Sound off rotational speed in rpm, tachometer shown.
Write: 11500 rpm
